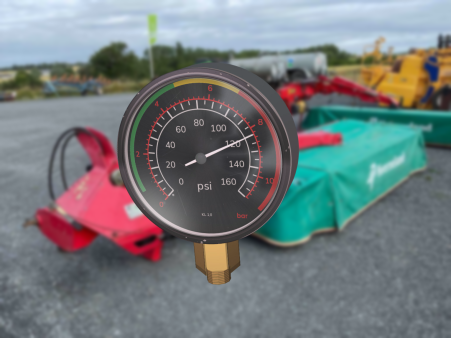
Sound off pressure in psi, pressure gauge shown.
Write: 120 psi
